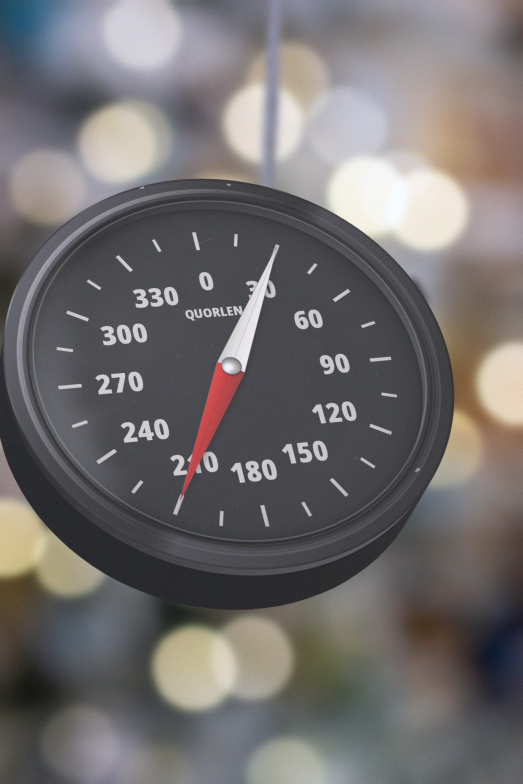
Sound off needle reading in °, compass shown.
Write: 210 °
